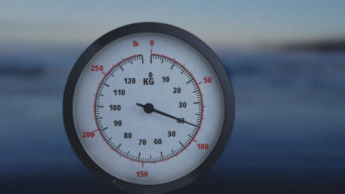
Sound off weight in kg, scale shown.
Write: 40 kg
